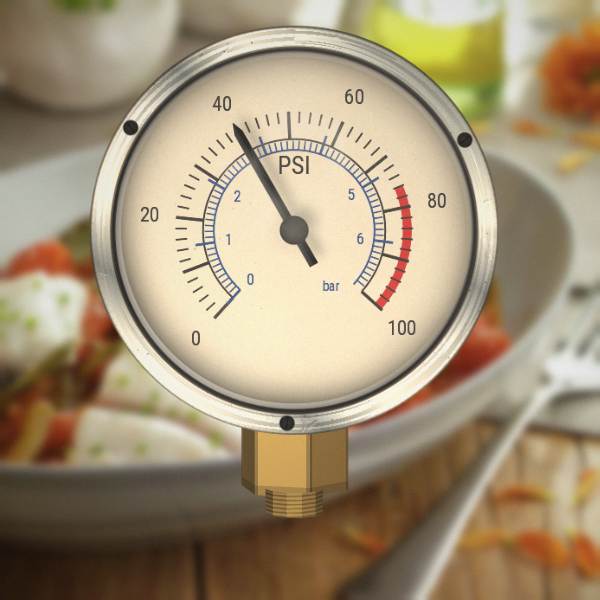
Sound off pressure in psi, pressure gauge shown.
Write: 40 psi
